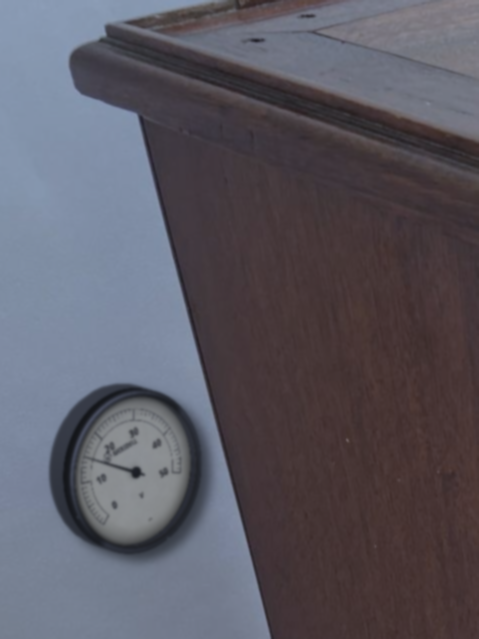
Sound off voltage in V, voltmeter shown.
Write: 15 V
